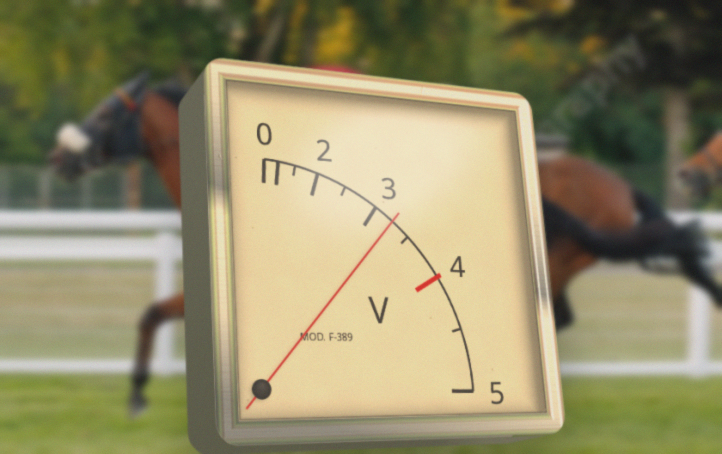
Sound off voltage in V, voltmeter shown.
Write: 3.25 V
